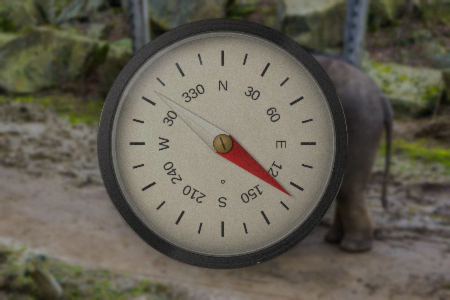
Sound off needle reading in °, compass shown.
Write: 127.5 °
